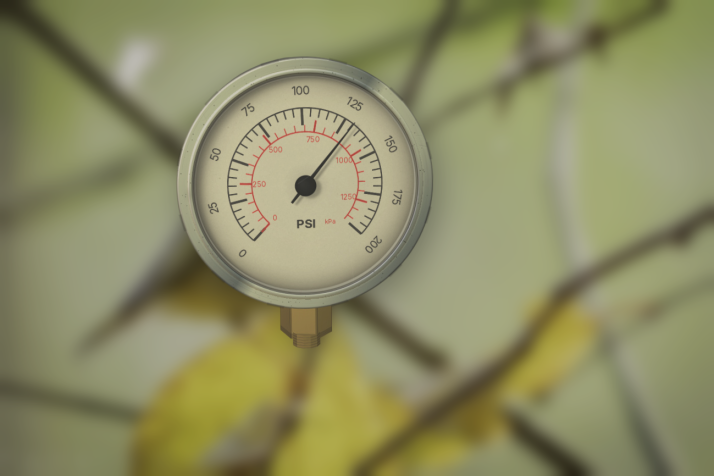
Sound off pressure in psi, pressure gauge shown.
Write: 130 psi
